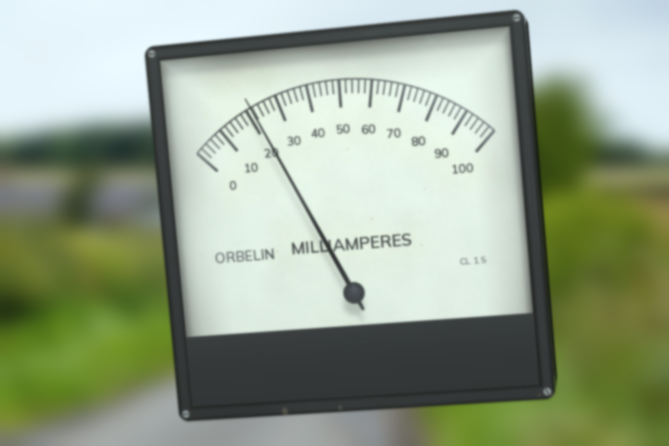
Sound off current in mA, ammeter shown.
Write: 22 mA
